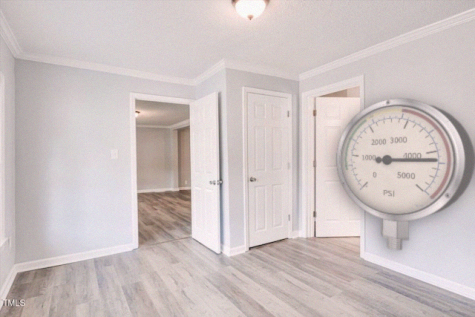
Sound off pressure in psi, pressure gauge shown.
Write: 4200 psi
